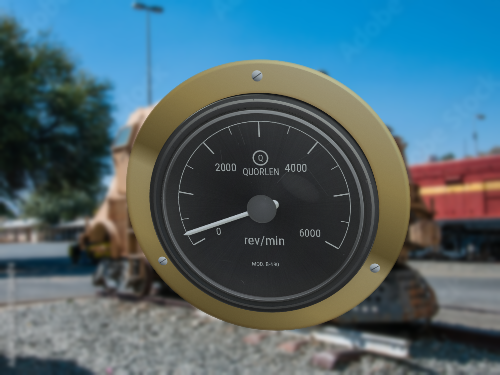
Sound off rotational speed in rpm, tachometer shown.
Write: 250 rpm
